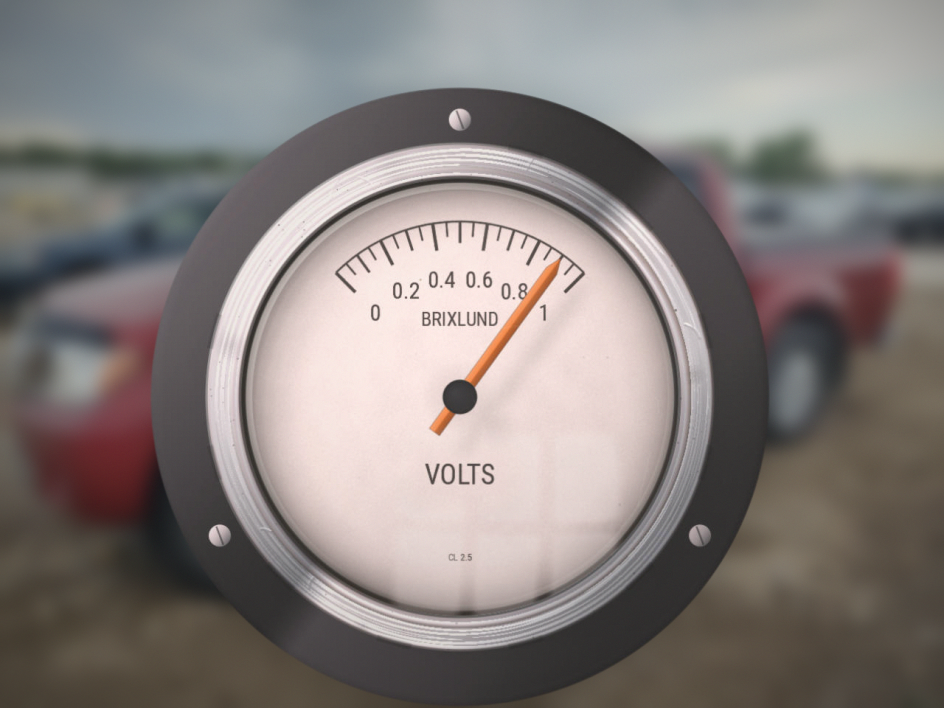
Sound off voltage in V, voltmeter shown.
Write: 0.9 V
